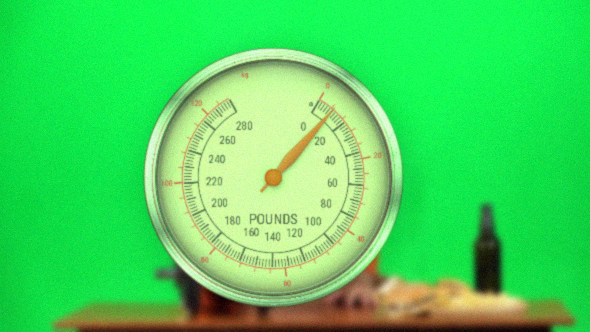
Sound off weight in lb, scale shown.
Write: 10 lb
